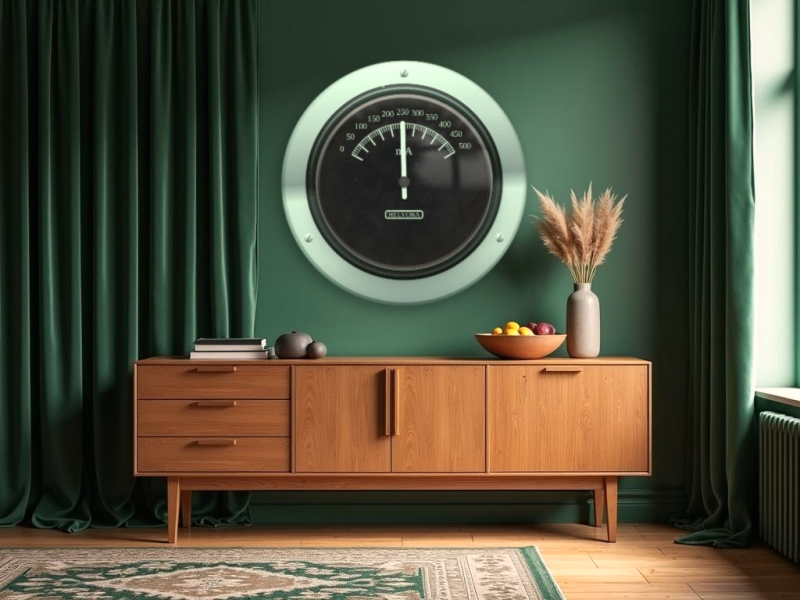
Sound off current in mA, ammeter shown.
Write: 250 mA
